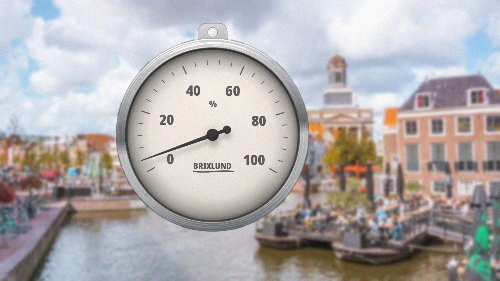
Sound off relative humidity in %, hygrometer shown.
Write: 4 %
